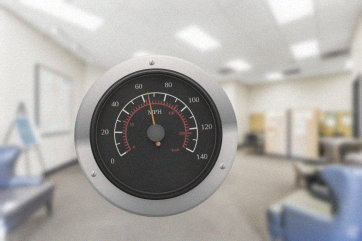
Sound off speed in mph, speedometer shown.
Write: 65 mph
